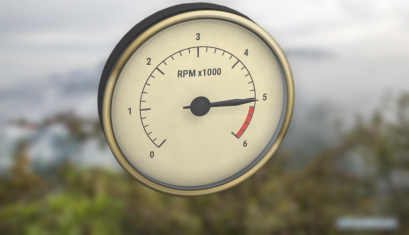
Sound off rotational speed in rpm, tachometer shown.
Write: 5000 rpm
